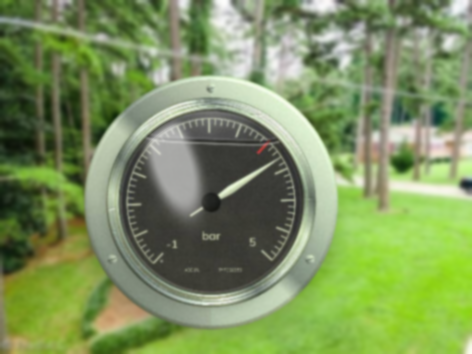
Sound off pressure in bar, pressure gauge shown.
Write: 3.3 bar
